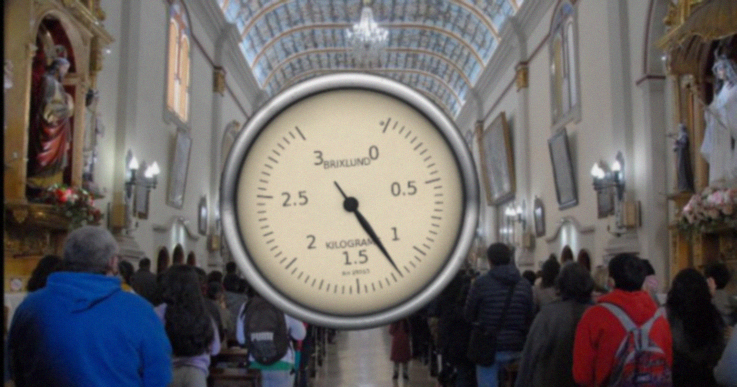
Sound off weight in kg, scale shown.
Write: 1.2 kg
